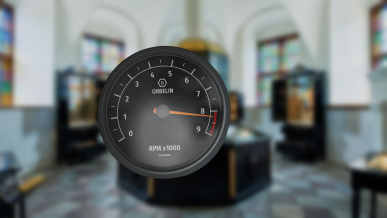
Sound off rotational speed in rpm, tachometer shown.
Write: 8250 rpm
